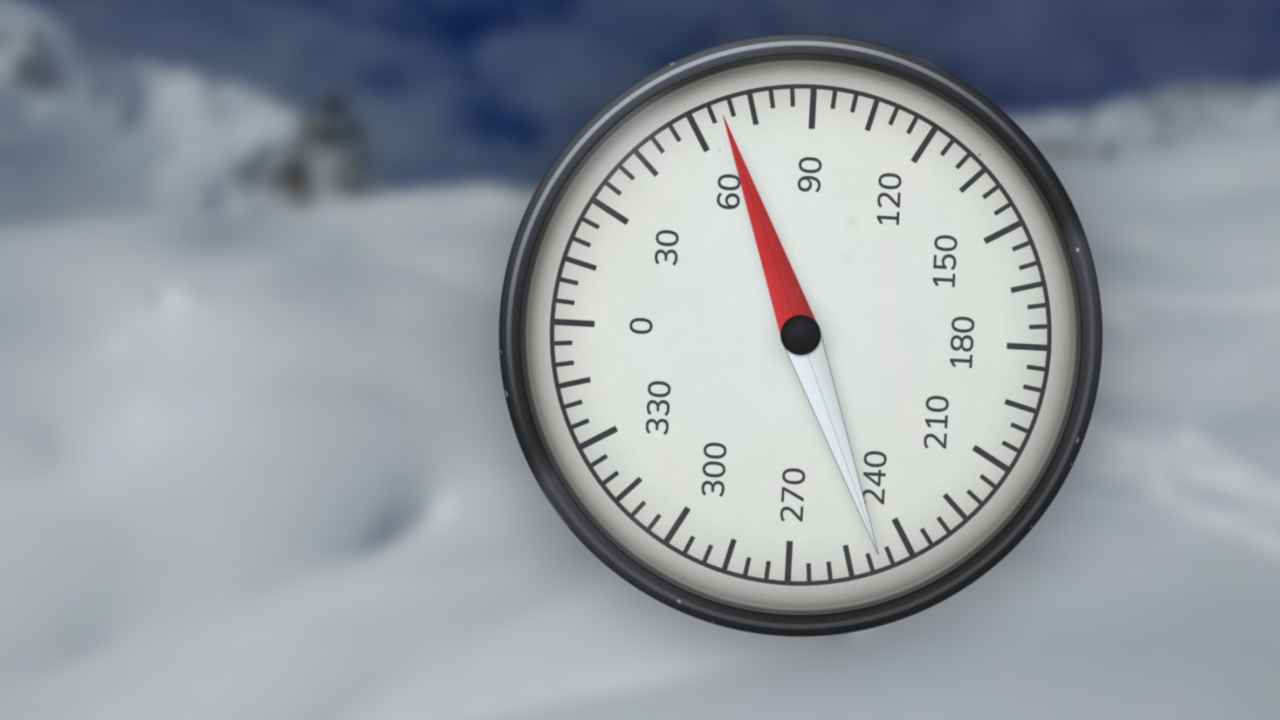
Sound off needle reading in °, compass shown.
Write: 67.5 °
